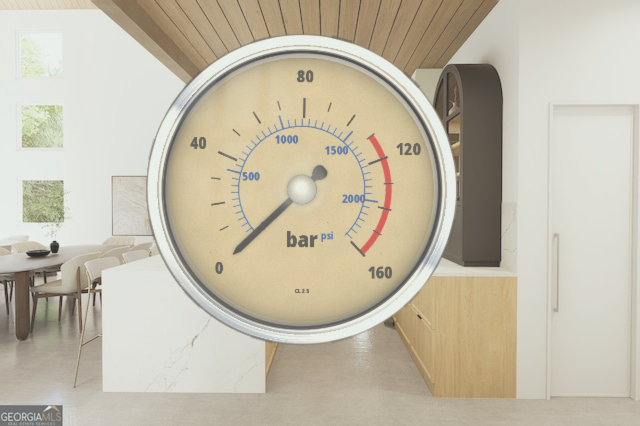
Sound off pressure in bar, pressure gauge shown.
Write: 0 bar
